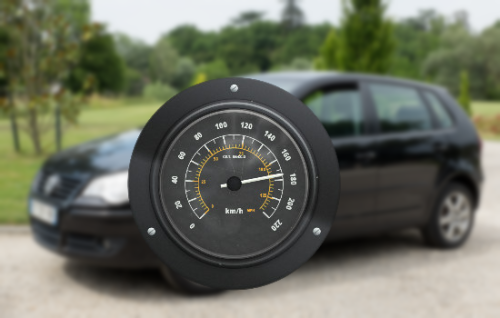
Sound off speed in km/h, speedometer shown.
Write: 175 km/h
